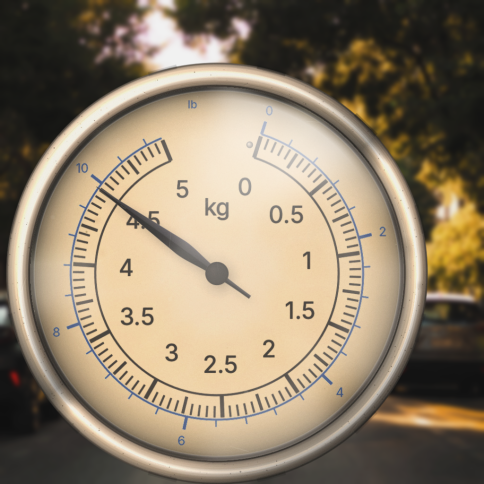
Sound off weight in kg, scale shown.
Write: 4.5 kg
